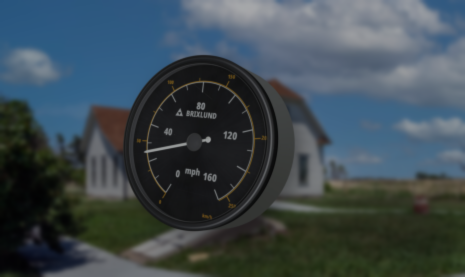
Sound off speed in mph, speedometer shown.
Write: 25 mph
